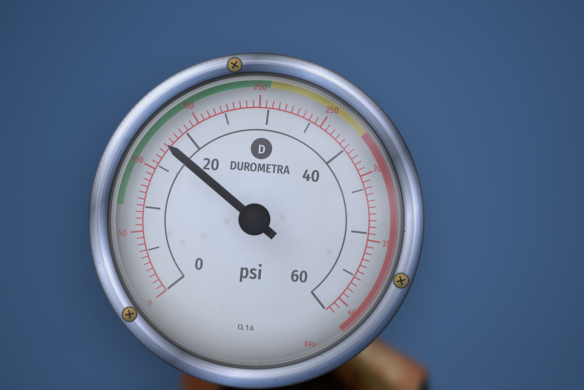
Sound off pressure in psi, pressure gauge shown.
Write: 17.5 psi
